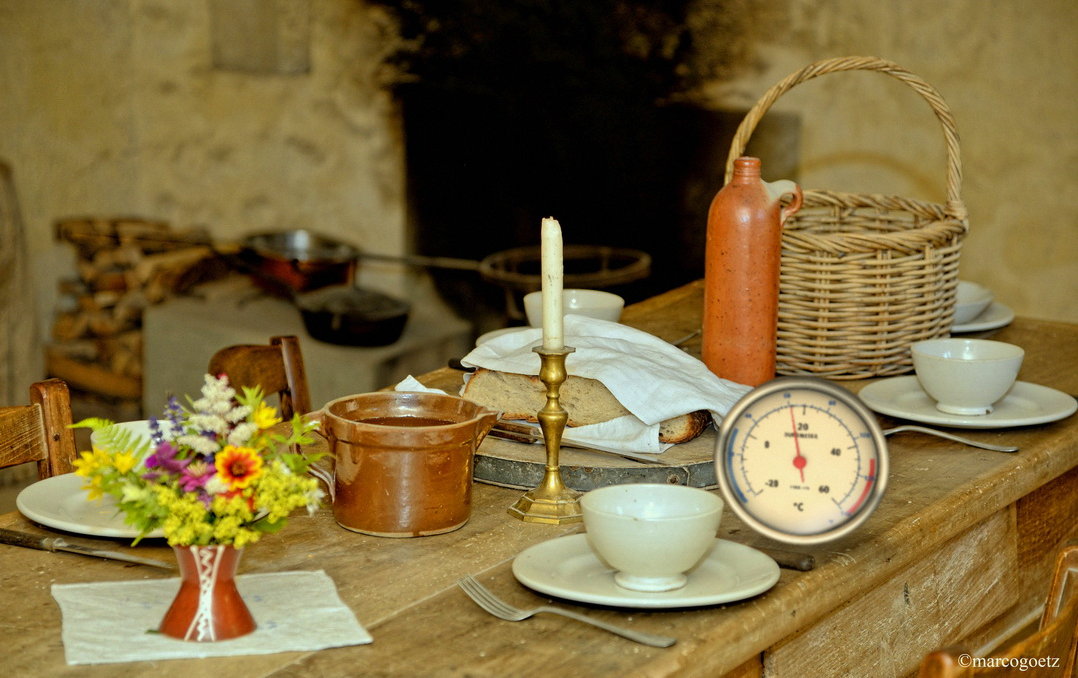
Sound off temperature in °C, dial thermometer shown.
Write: 16 °C
